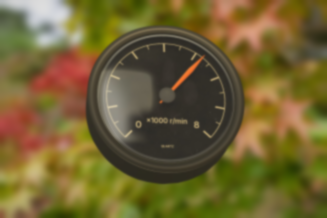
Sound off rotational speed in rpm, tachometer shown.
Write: 5250 rpm
